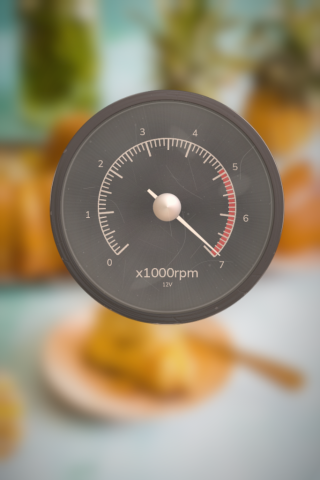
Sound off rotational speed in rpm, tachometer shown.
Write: 6900 rpm
